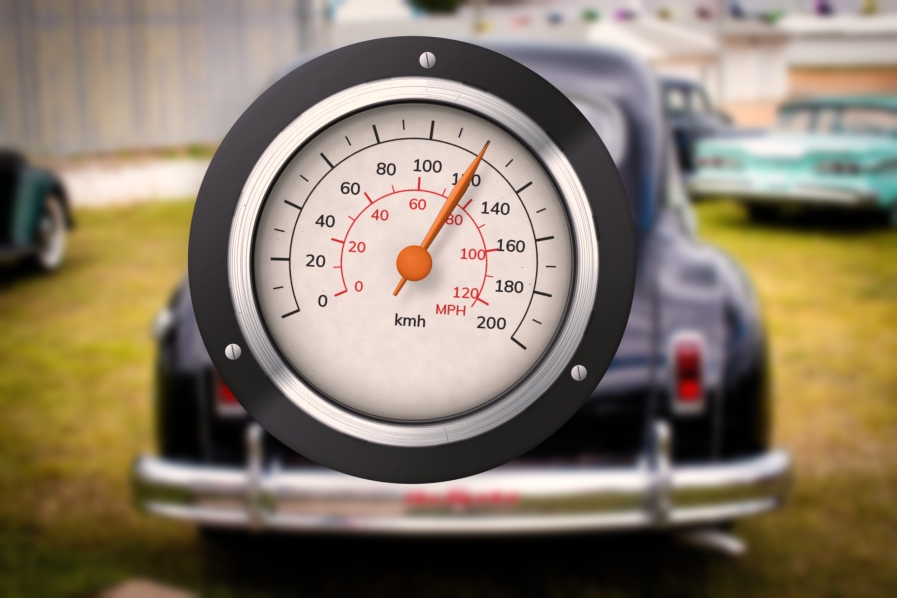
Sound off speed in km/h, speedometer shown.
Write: 120 km/h
